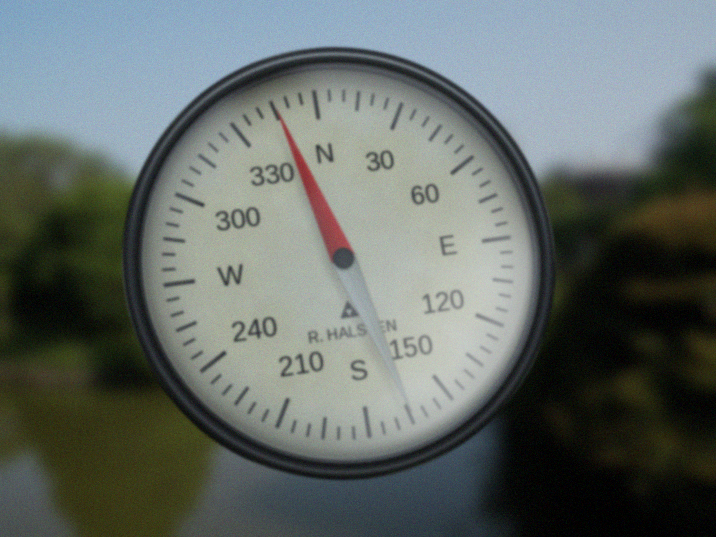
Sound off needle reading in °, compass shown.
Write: 345 °
